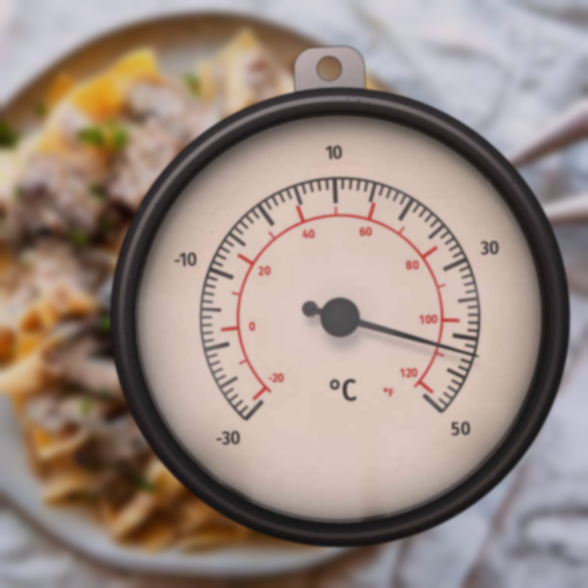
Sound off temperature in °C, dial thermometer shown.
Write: 42 °C
